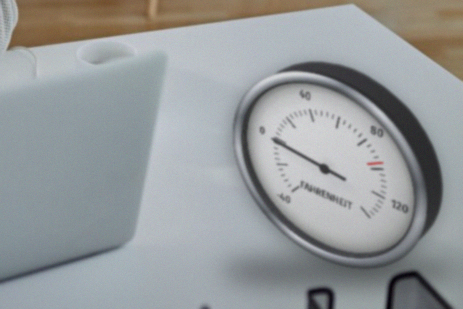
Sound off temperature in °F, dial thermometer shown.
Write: 0 °F
